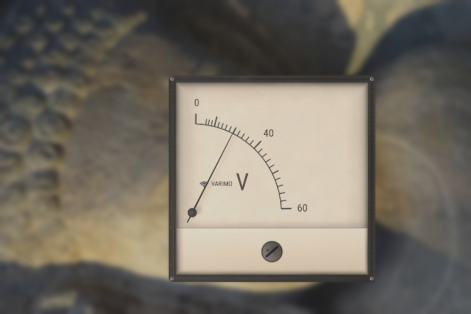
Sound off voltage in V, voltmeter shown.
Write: 30 V
